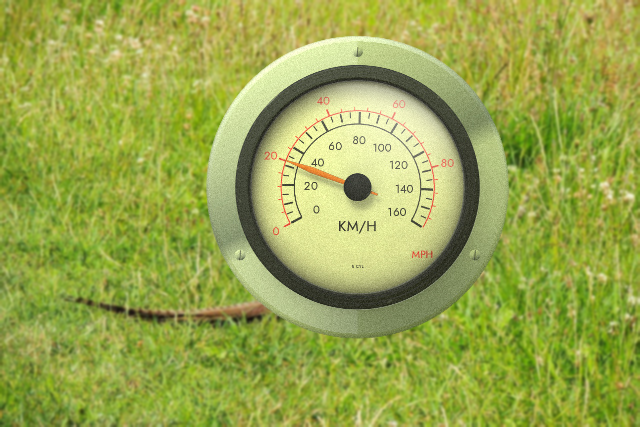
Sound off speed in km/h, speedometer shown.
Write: 32.5 km/h
